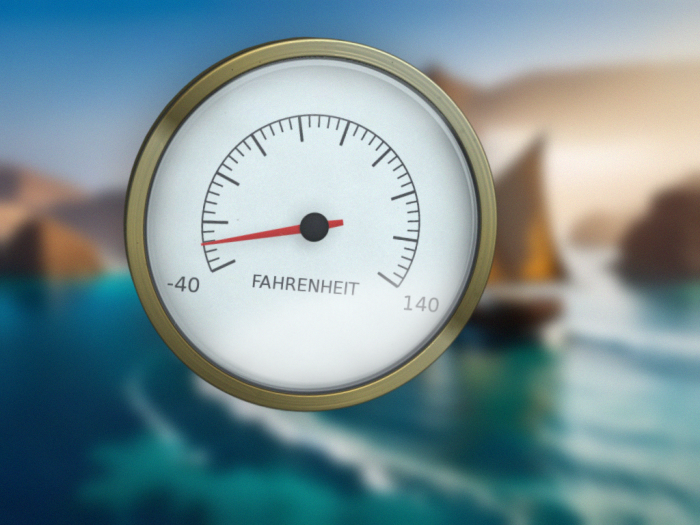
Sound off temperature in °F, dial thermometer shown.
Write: -28 °F
